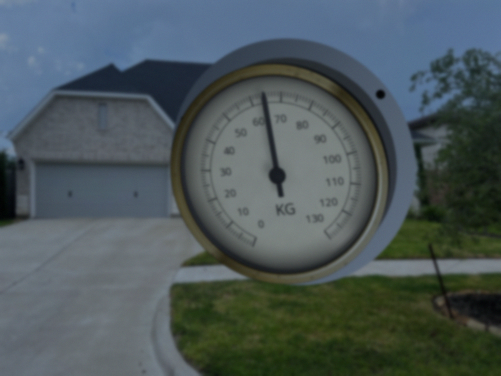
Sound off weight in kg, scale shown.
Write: 65 kg
